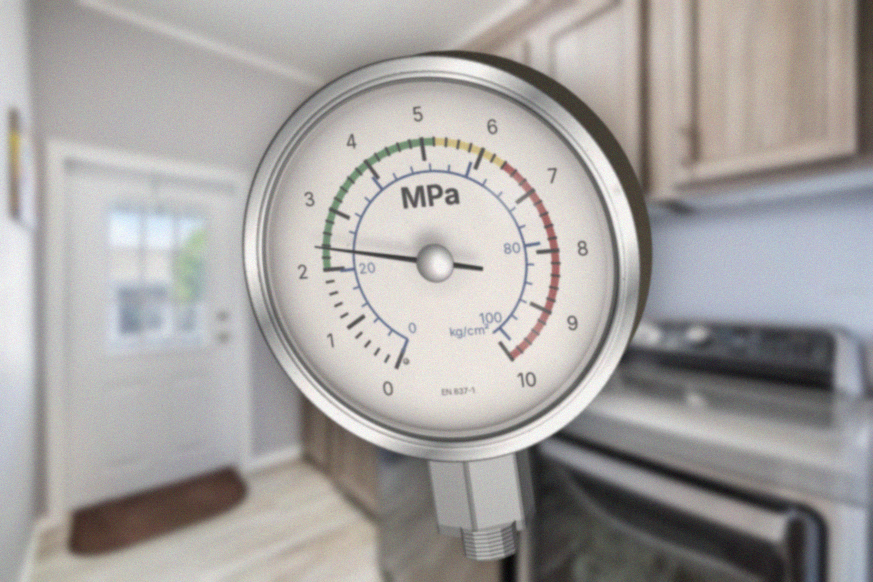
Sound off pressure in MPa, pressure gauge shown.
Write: 2.4 MPa
